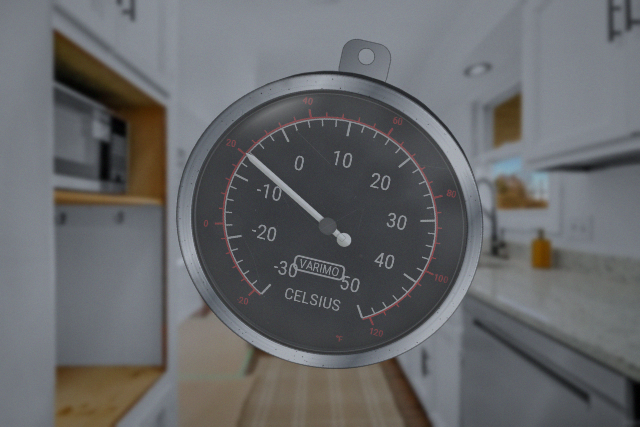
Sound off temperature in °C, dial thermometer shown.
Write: -6 °C
